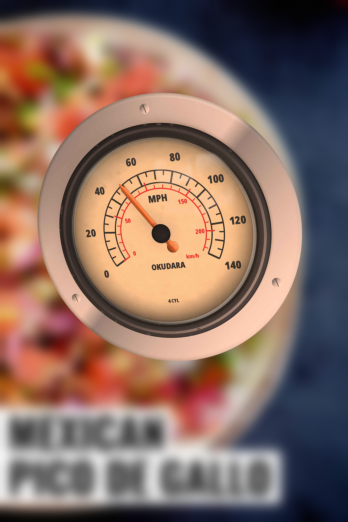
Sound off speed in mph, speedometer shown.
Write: 50 mph
